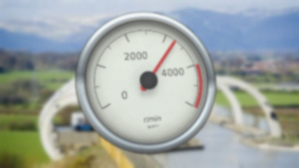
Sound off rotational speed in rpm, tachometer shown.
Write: 3250 rpm
